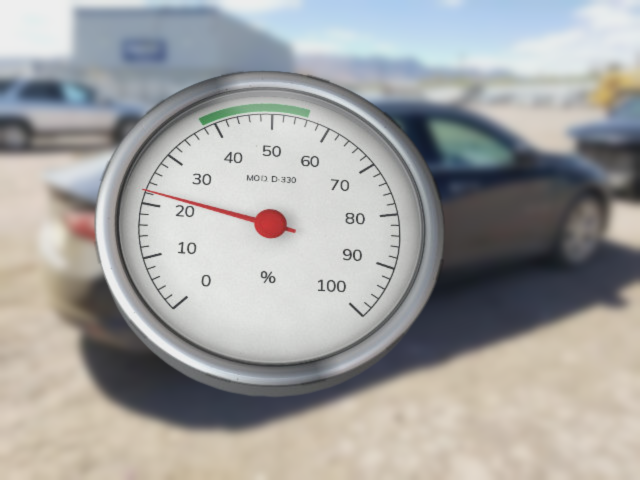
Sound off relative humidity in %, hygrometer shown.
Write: 22 %
